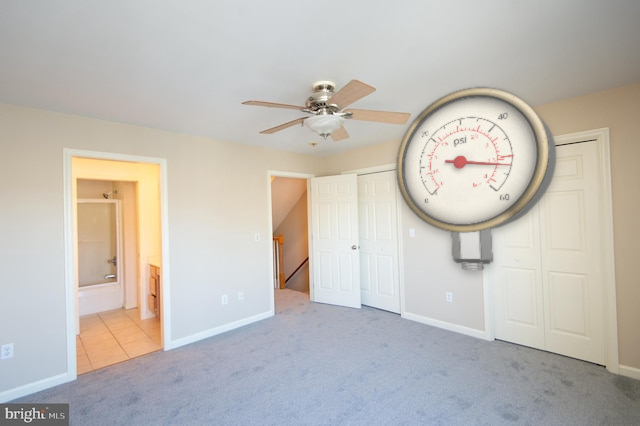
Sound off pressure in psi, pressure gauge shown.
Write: 52.5 psi
